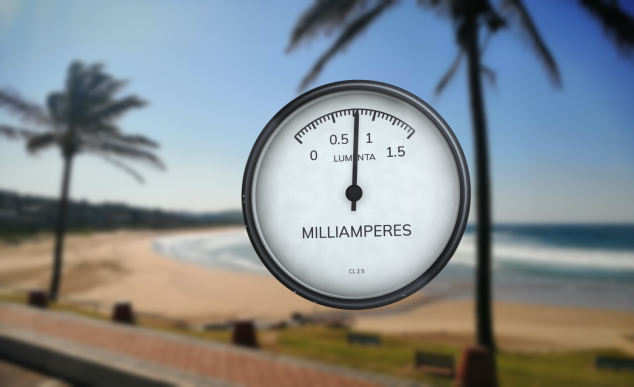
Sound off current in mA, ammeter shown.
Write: 0.8 mA
